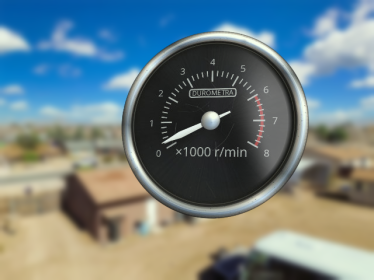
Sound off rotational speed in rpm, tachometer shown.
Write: 200 rpm
